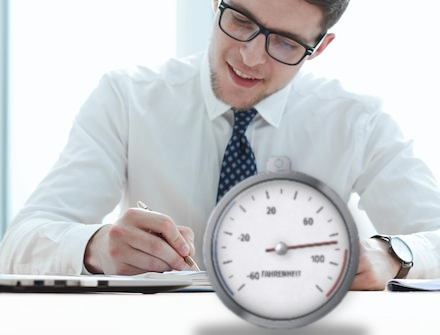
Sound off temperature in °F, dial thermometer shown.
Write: 85 °F
